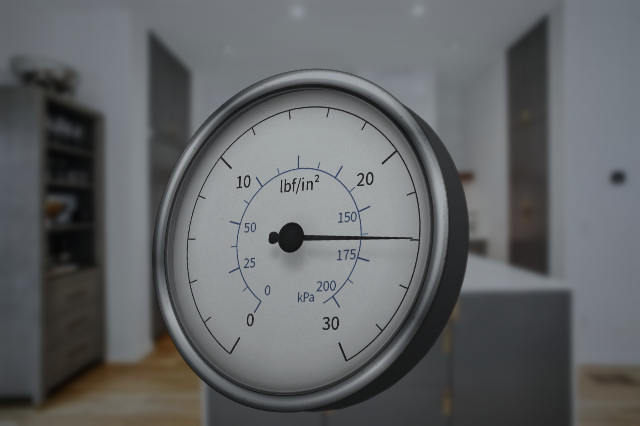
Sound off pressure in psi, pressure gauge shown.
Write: 24 psi
